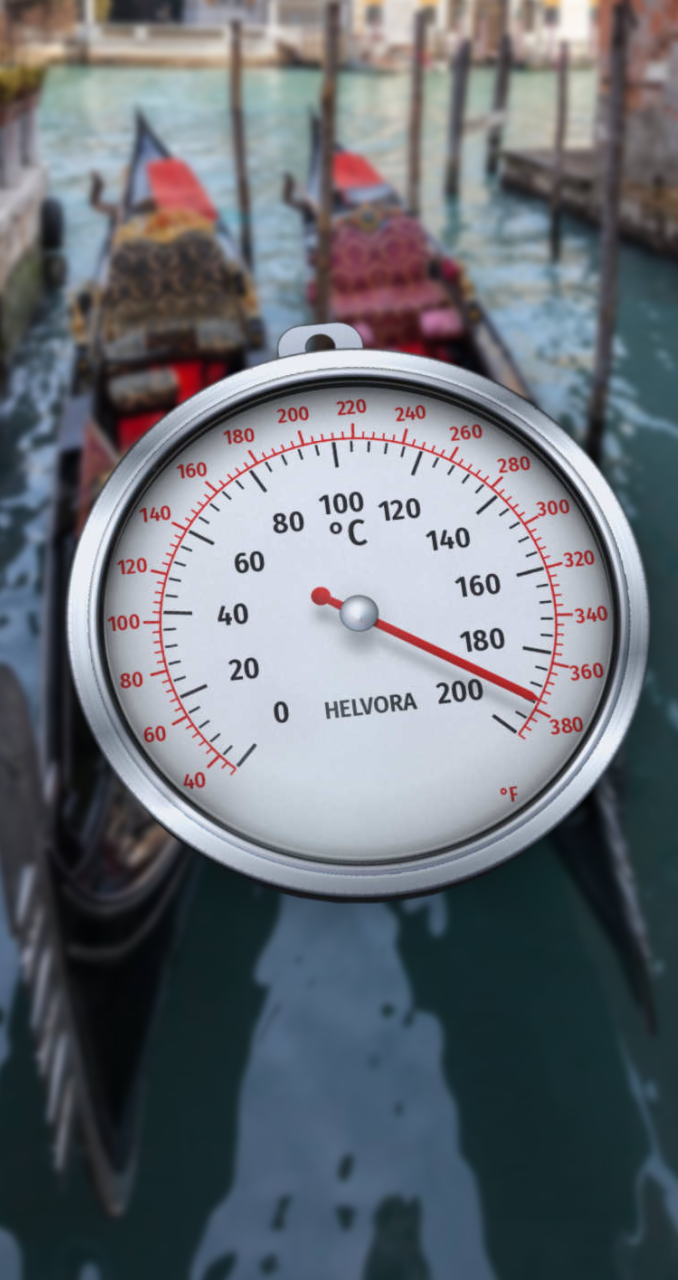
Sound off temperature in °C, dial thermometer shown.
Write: 192 °C
